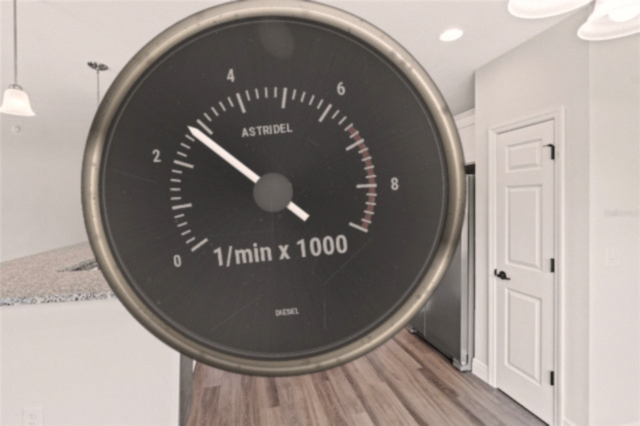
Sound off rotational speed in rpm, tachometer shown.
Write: 2800 rpm
